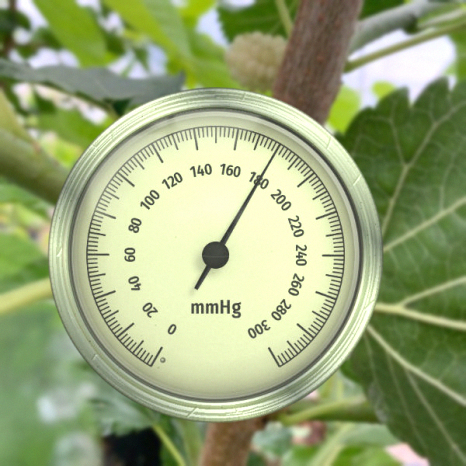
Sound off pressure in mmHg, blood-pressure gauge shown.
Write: 180 mmHg
